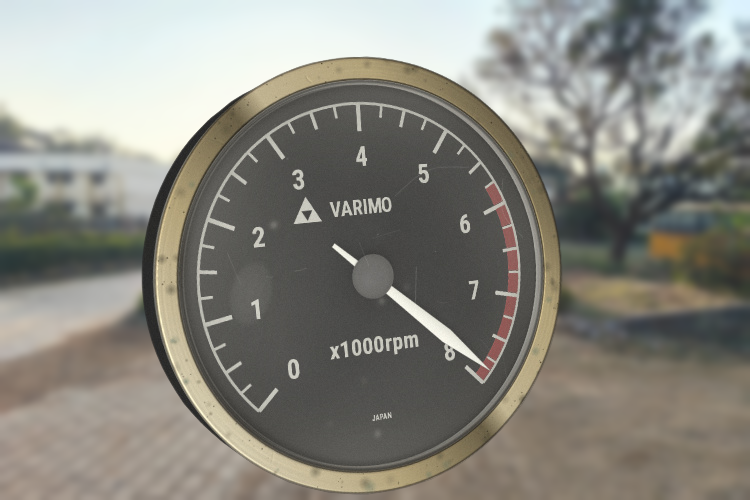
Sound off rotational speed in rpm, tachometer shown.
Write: 7875 rpm
